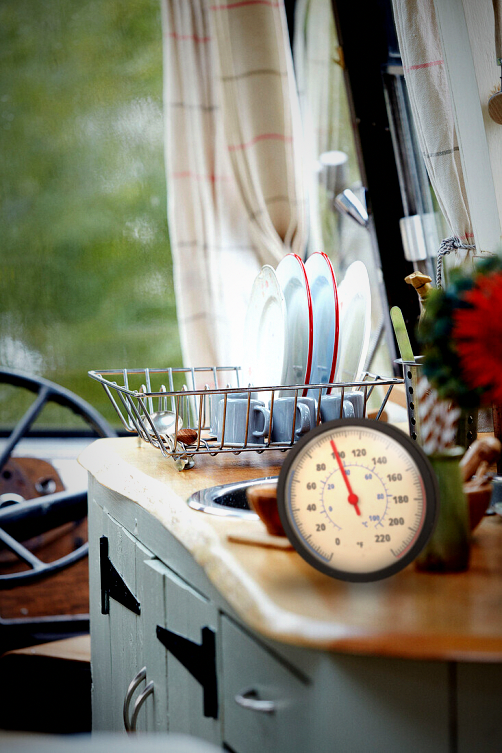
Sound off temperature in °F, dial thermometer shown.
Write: 100 °F
